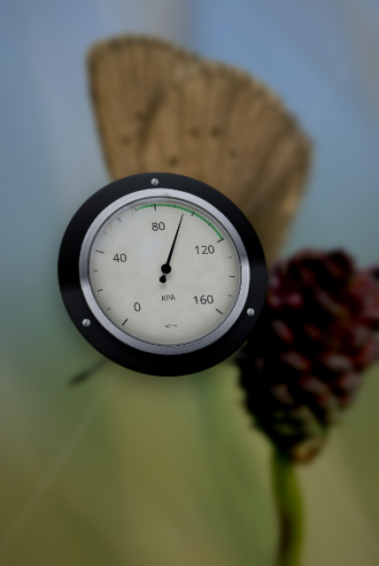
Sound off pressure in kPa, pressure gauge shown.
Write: 95 kPa
